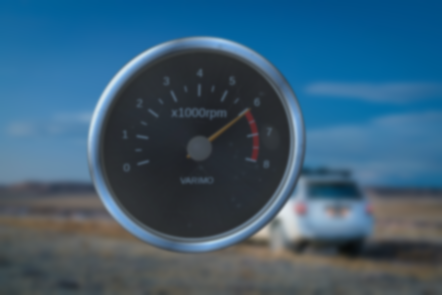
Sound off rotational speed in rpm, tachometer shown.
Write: 6000 rpm
